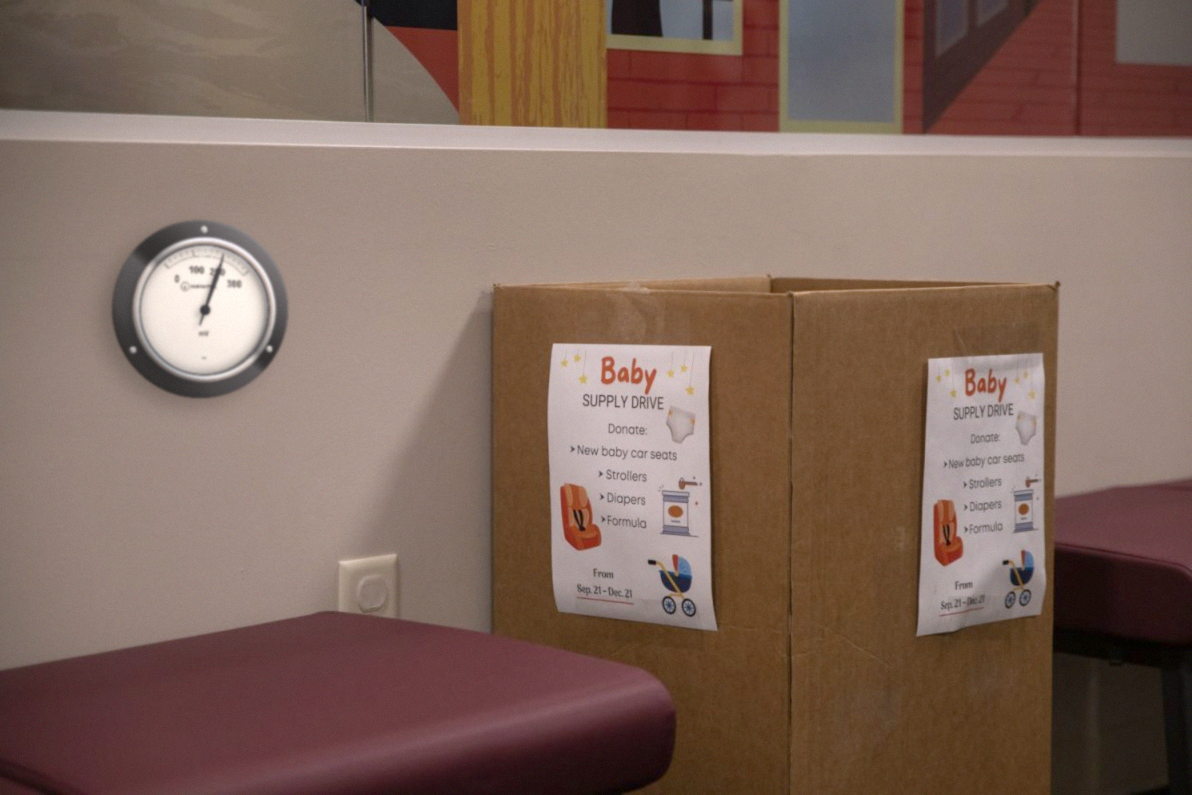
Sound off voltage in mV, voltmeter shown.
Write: 200 mV
